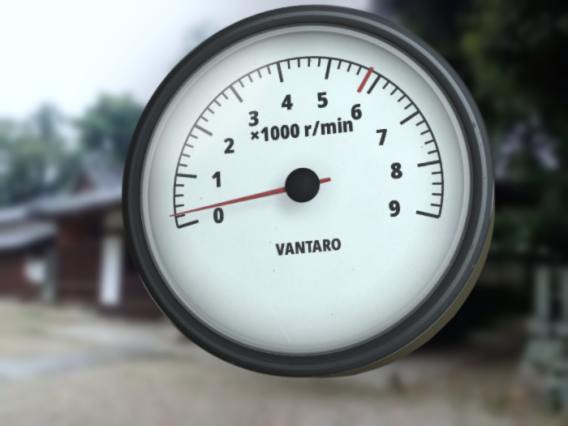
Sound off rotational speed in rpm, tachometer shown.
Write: 200 rpm
